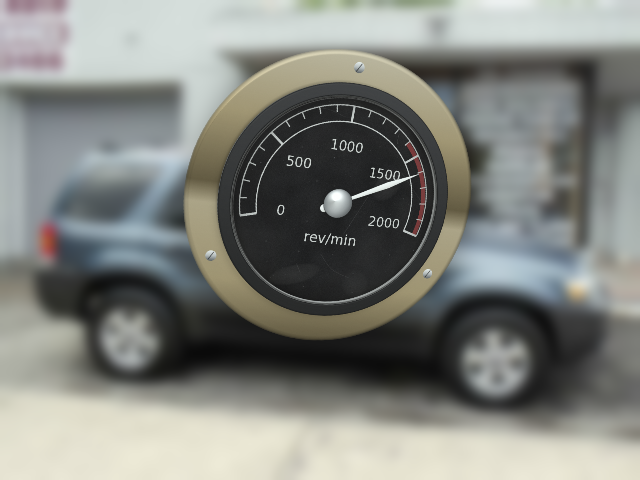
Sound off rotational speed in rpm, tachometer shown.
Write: 1600 rpm
